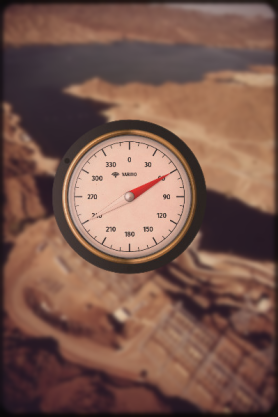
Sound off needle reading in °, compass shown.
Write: 60 °
